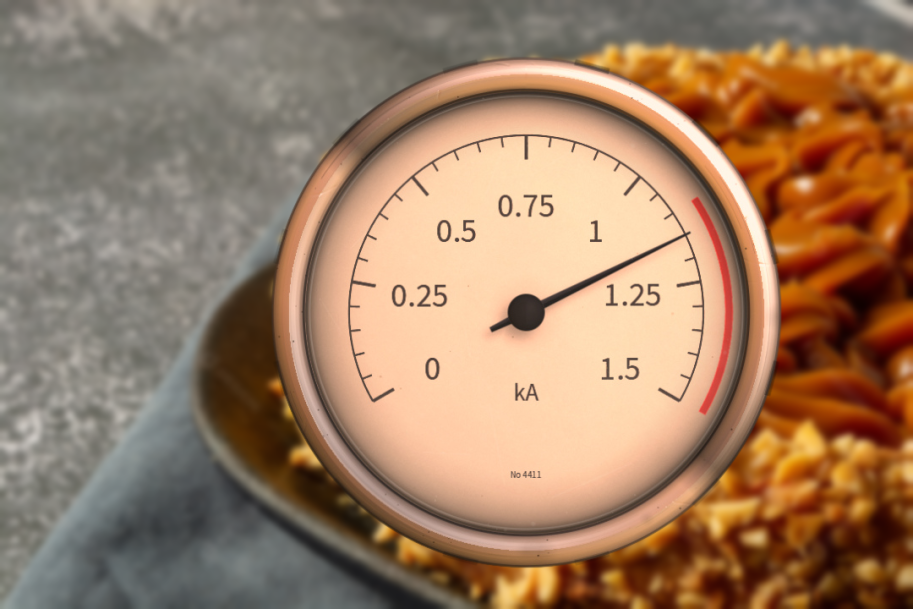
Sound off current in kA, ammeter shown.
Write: 1.15 kA
